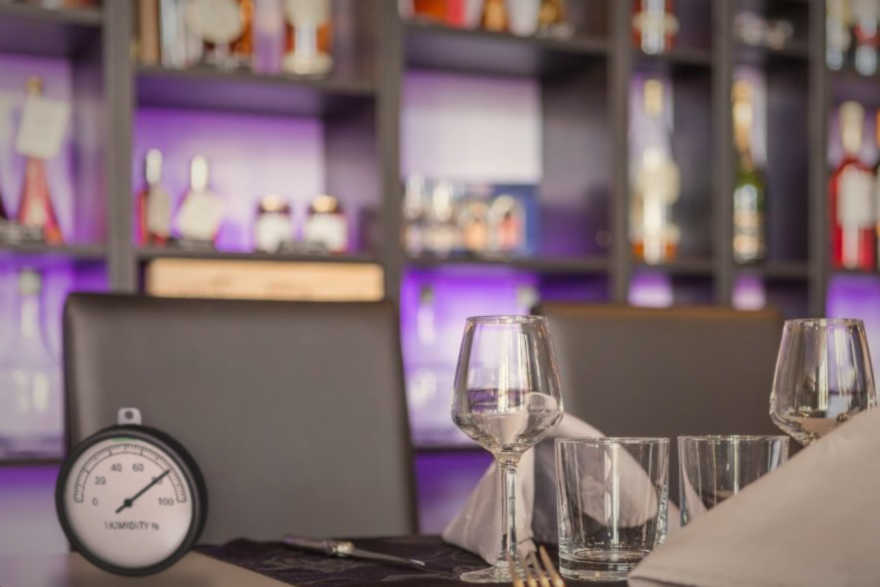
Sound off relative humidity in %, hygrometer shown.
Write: 80 %
